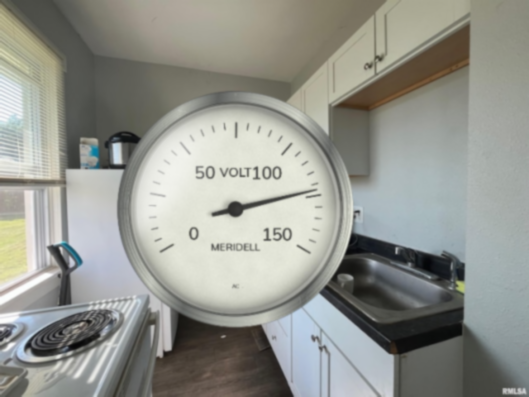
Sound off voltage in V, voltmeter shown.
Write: 122.5 V
